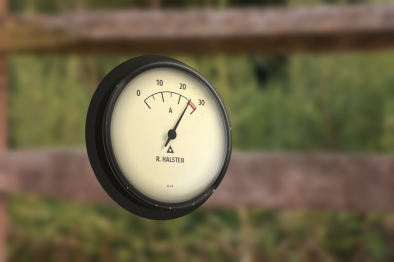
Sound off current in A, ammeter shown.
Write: 25 A
